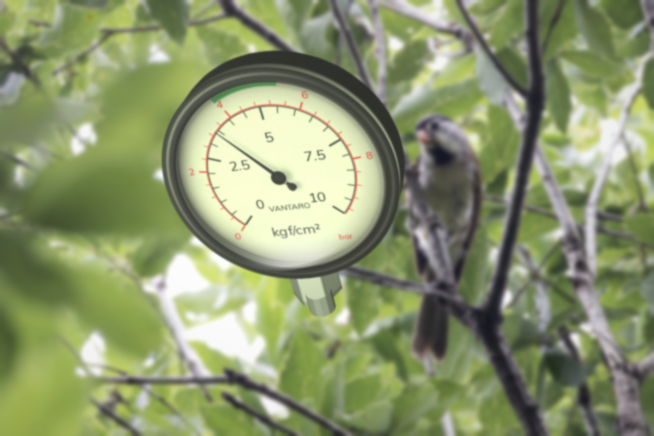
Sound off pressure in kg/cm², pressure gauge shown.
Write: 3.5 kg/cm²
